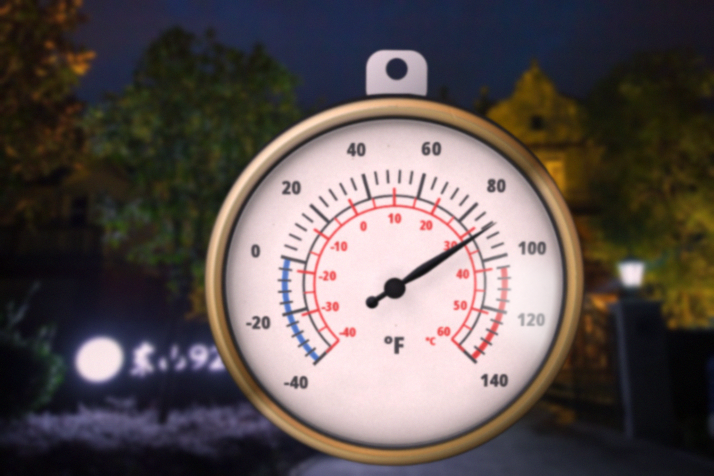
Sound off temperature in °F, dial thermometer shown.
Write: 88 °F
